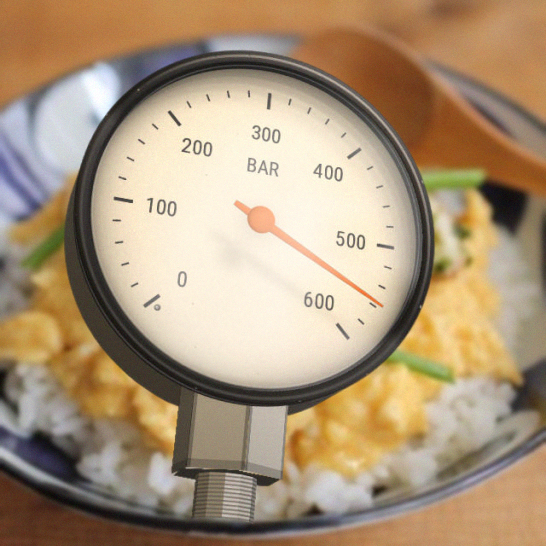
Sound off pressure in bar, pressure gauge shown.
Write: 560 bar
